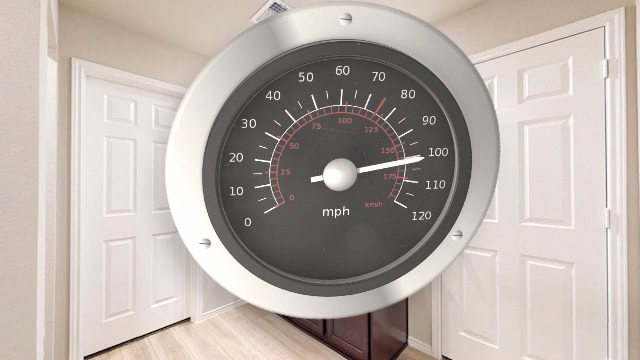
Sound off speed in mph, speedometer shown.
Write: 100 mph
